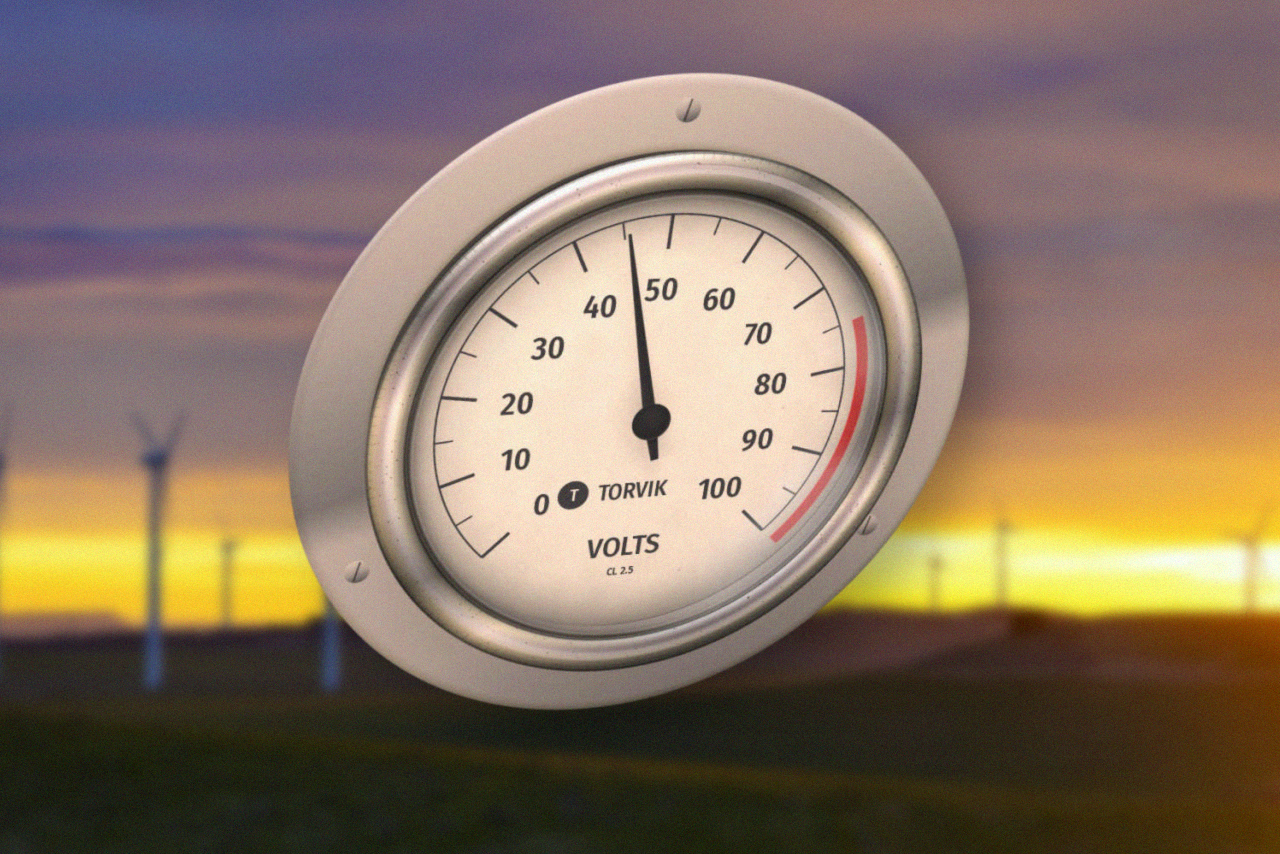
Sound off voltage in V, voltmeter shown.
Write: 45 V
